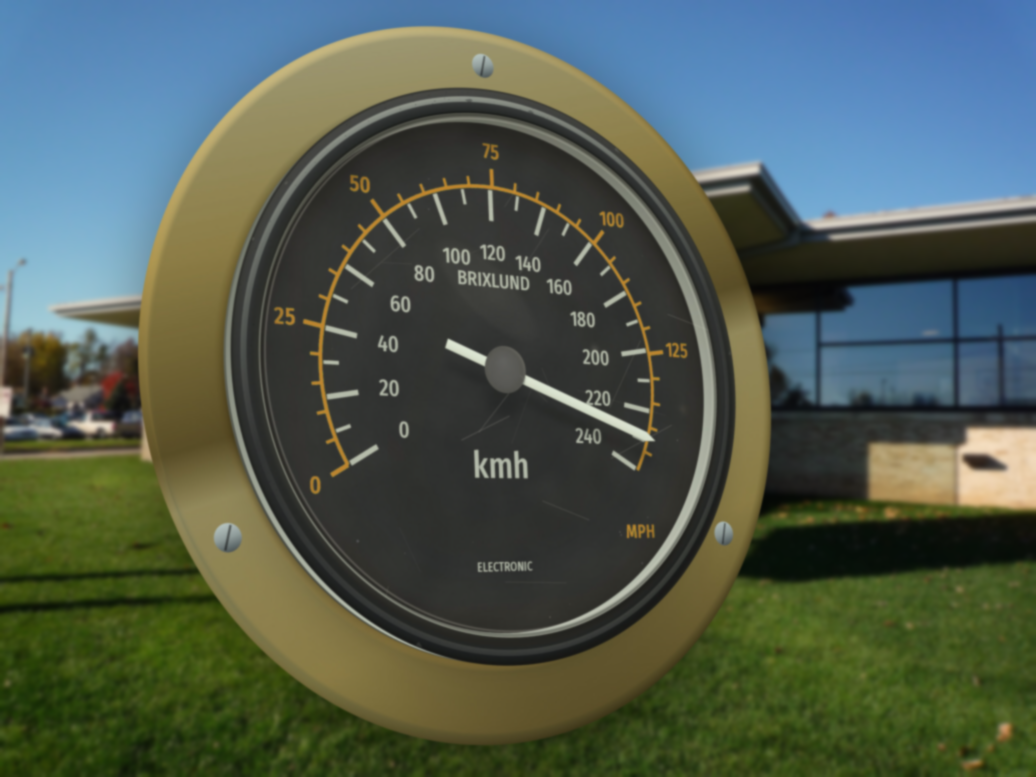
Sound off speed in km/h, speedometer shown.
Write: 230 km/h
